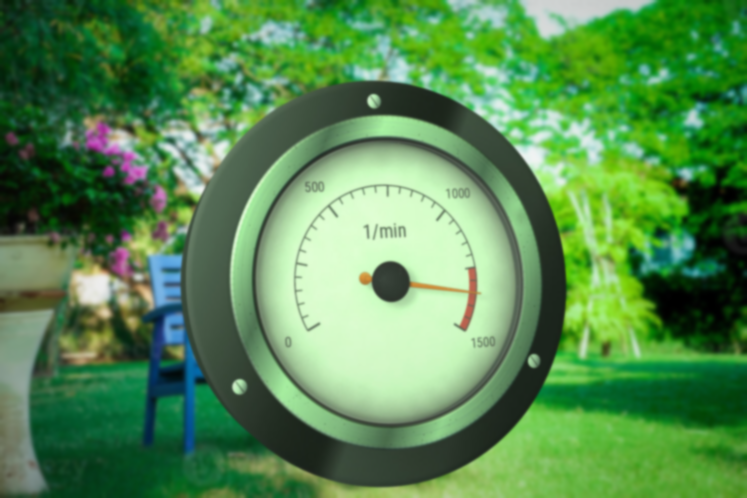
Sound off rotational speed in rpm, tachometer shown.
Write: 1350 rpm
